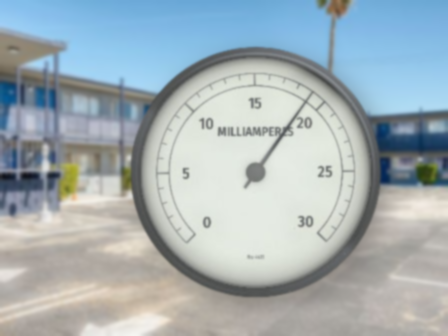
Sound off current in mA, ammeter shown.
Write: 19 mA
